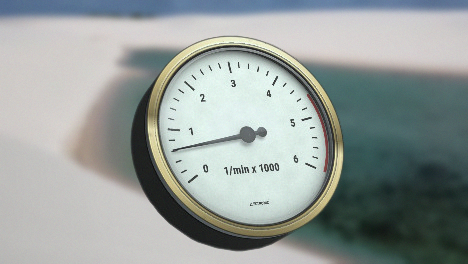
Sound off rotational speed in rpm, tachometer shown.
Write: 600 rpm
